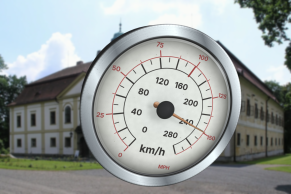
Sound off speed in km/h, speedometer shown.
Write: 240 km/h
